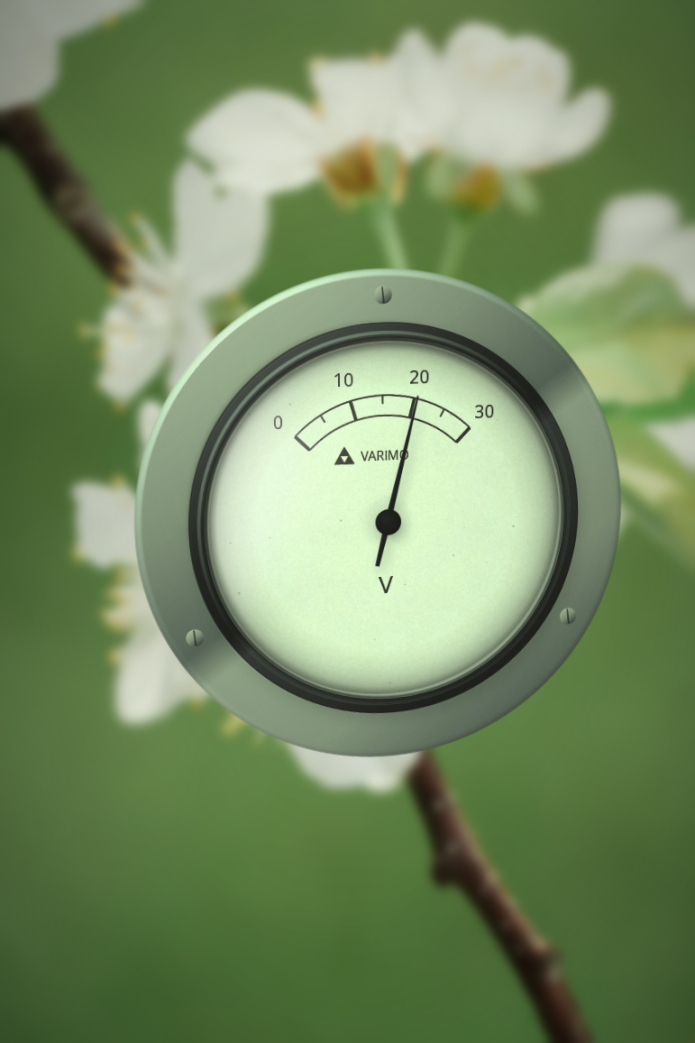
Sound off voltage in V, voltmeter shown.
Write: 20 V
